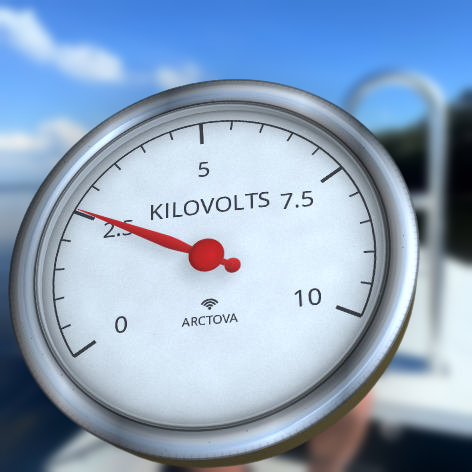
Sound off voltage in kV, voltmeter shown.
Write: 2.5 kV
